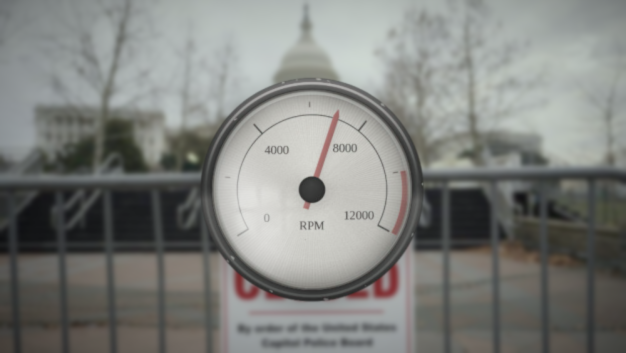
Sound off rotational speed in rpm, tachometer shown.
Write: 7000 rpm
